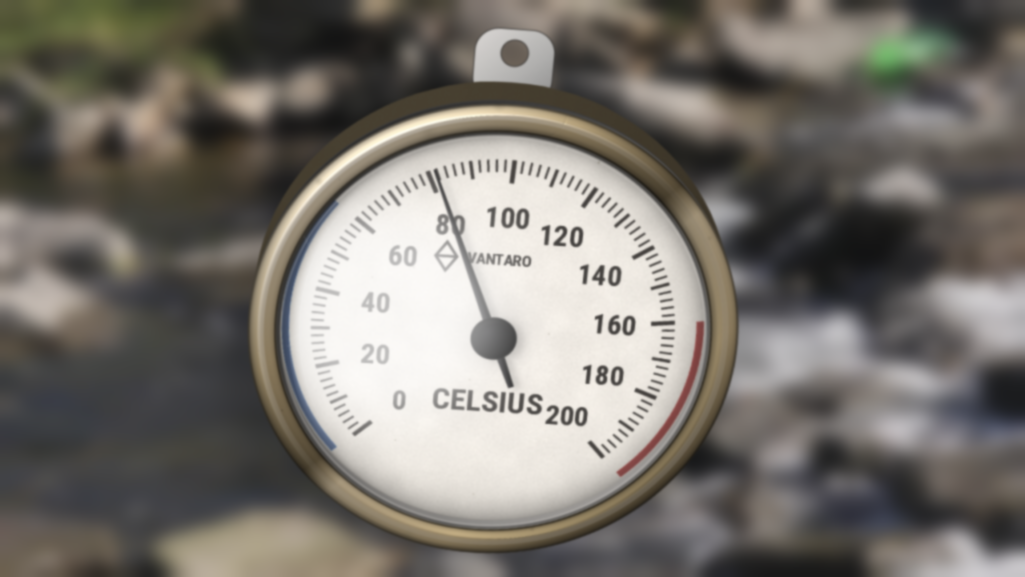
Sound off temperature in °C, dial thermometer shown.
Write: 82 °C
